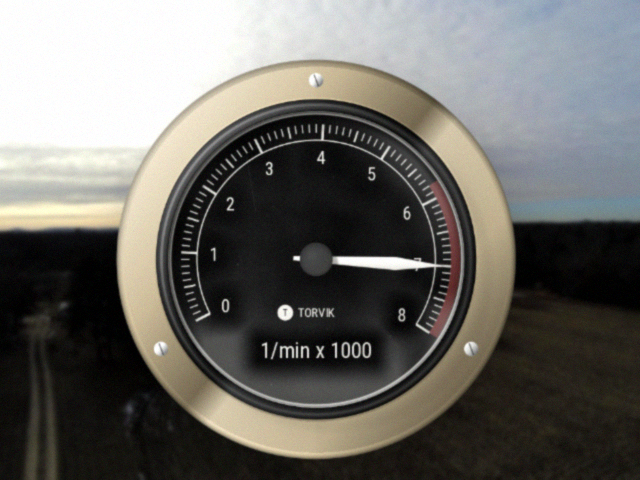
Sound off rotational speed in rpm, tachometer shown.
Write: 7000 rpm
